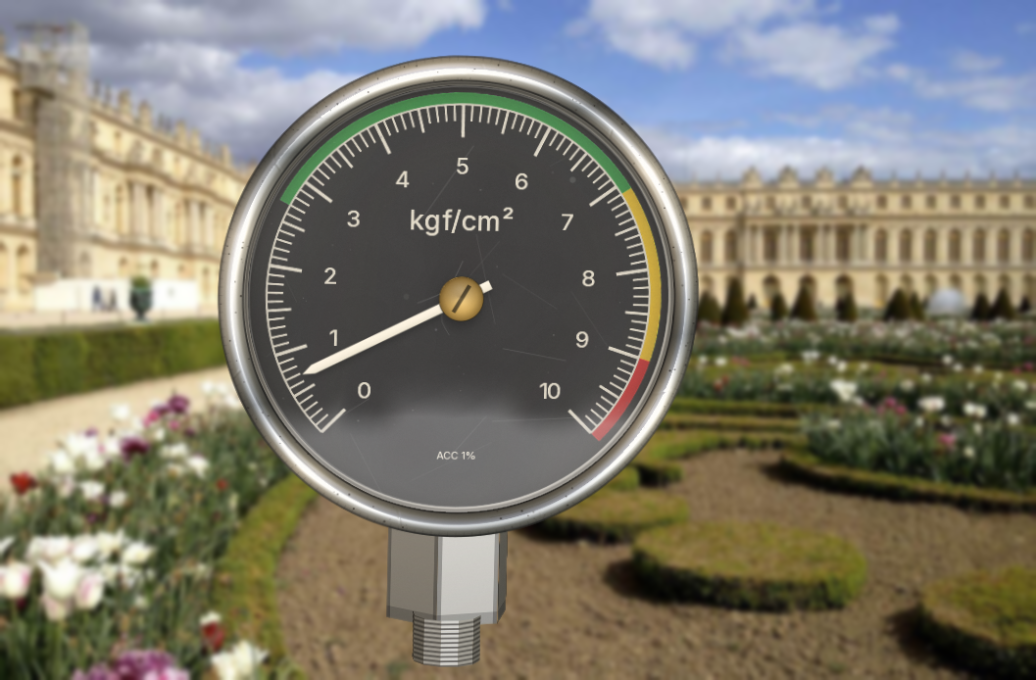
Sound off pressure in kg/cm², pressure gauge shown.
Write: 0.7 kg/cm²
